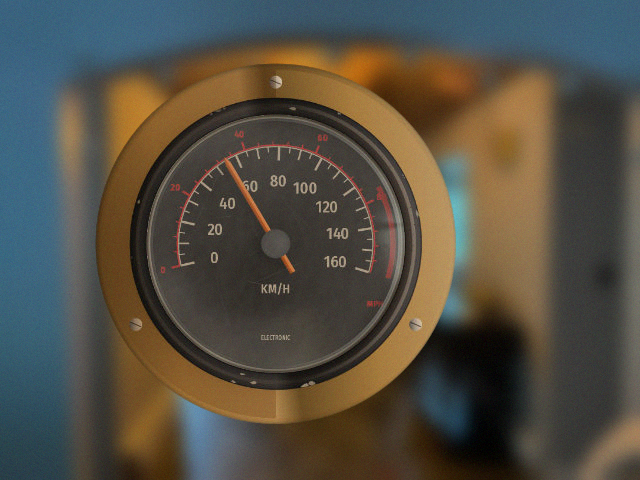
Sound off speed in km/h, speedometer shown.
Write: 55 km/h
